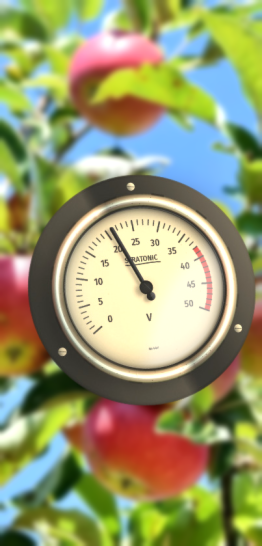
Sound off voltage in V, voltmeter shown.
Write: 21 V
